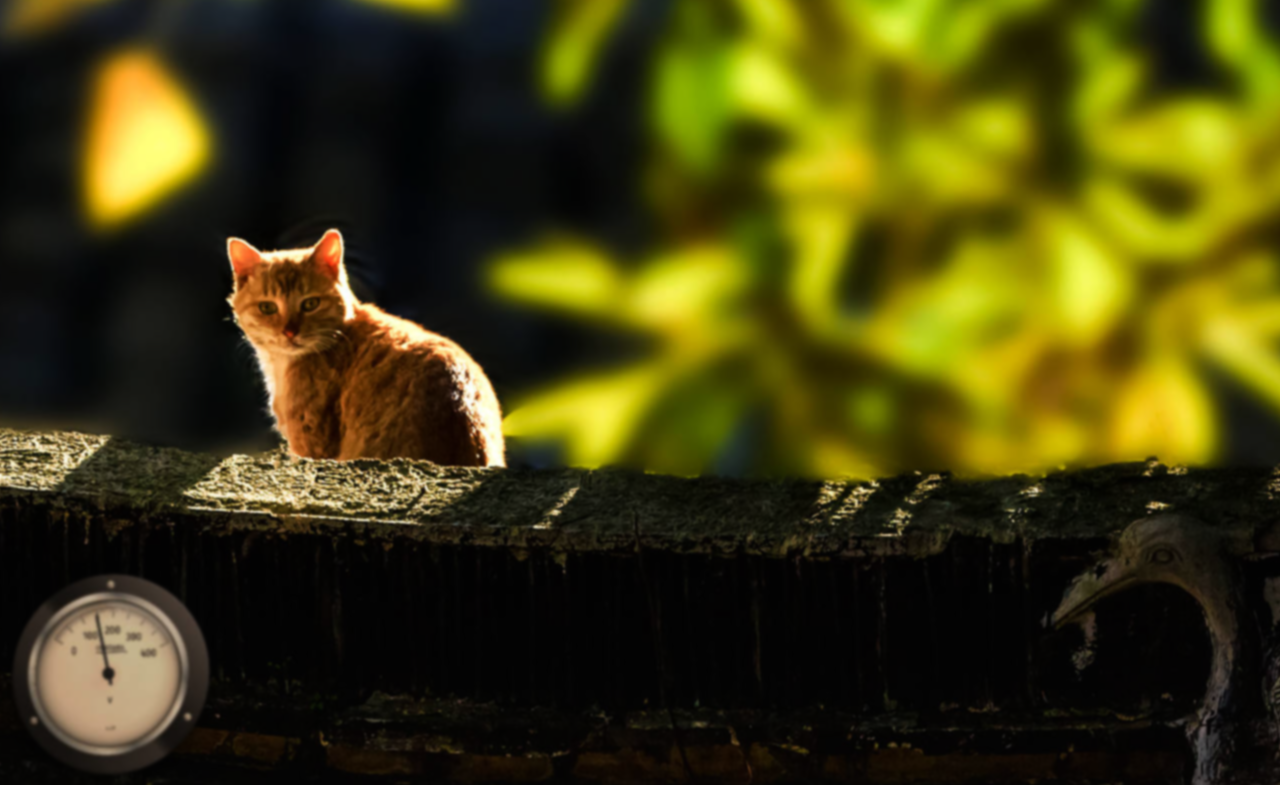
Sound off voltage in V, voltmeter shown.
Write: 150 V
